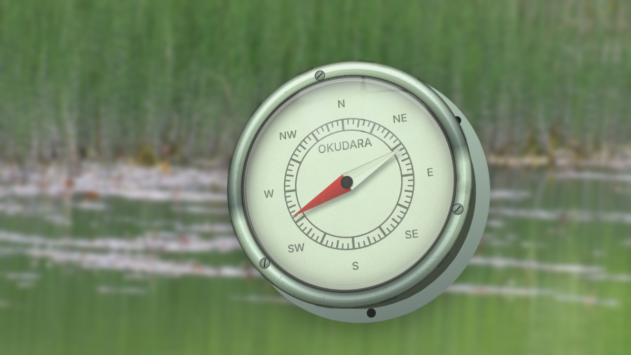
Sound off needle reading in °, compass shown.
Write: 245 °
